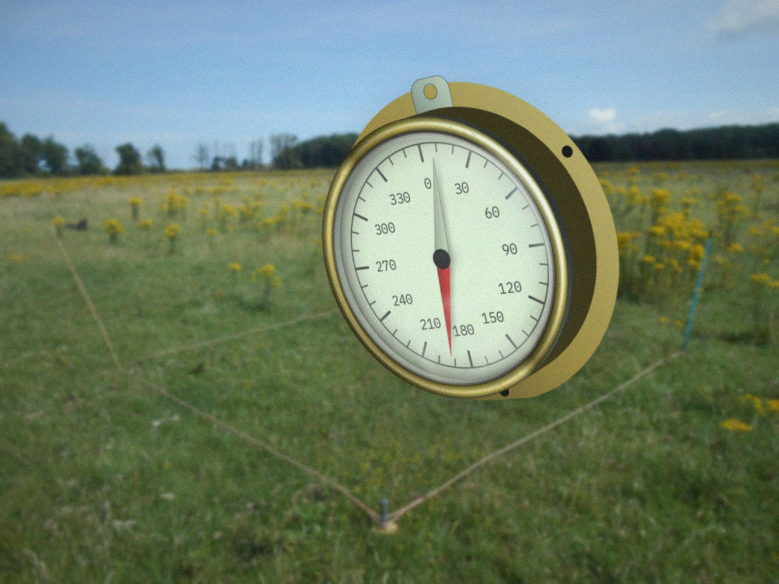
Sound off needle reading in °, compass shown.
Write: 190 °
